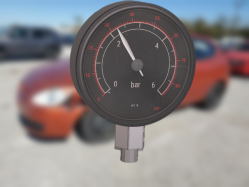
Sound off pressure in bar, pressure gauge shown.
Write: 2.25 bar
